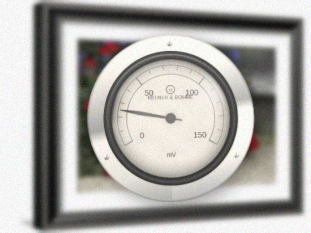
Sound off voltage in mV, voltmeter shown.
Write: 25 mV
